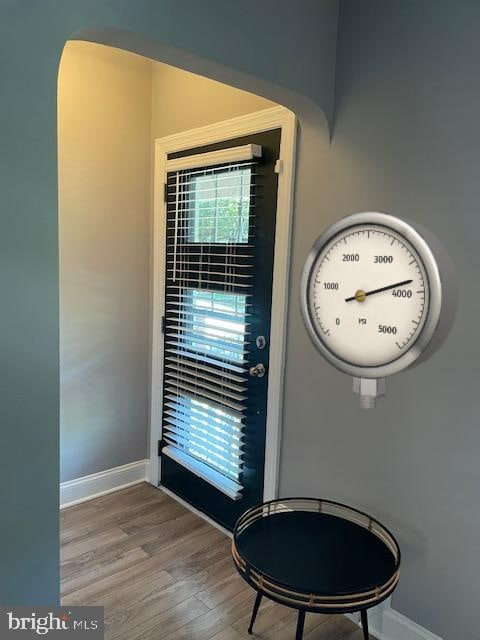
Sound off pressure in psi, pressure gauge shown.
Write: 3800 psi
